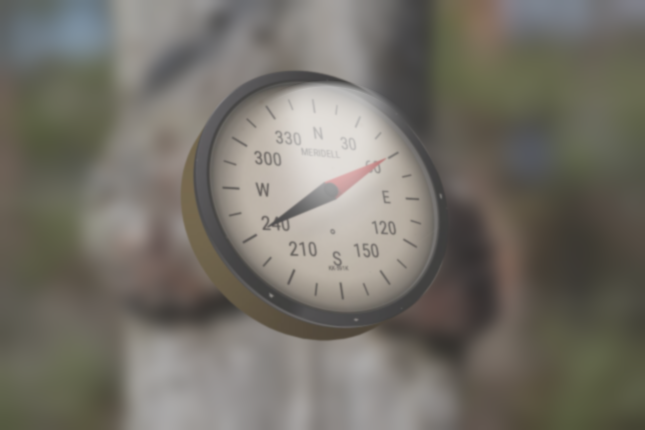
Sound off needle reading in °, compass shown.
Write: 60 °
